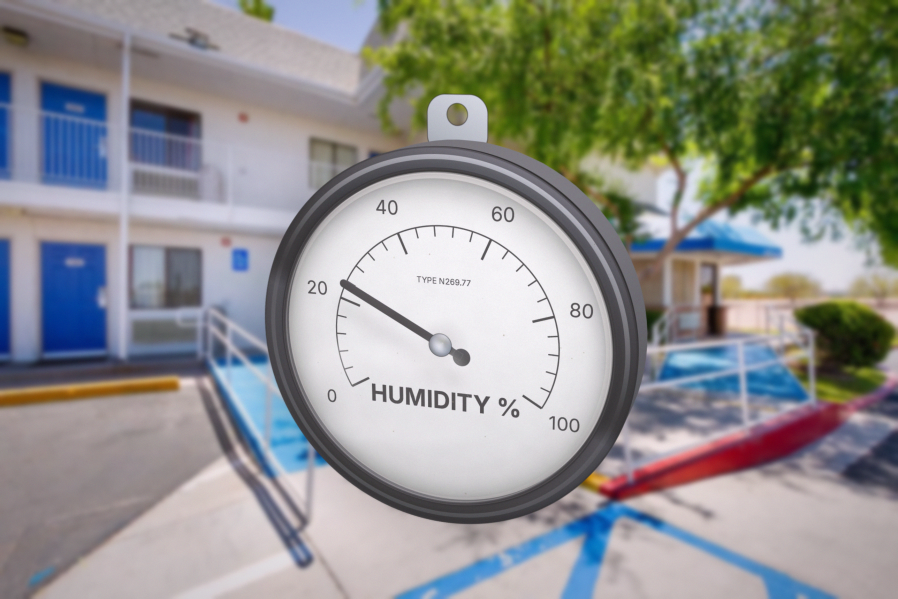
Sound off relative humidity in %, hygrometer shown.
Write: 24 %
